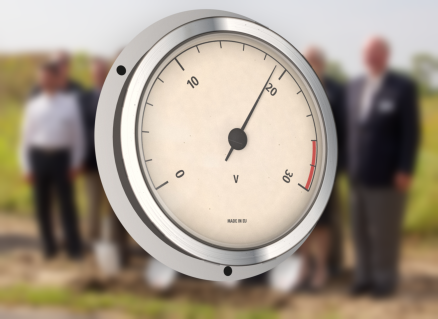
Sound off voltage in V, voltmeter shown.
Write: 19 V
